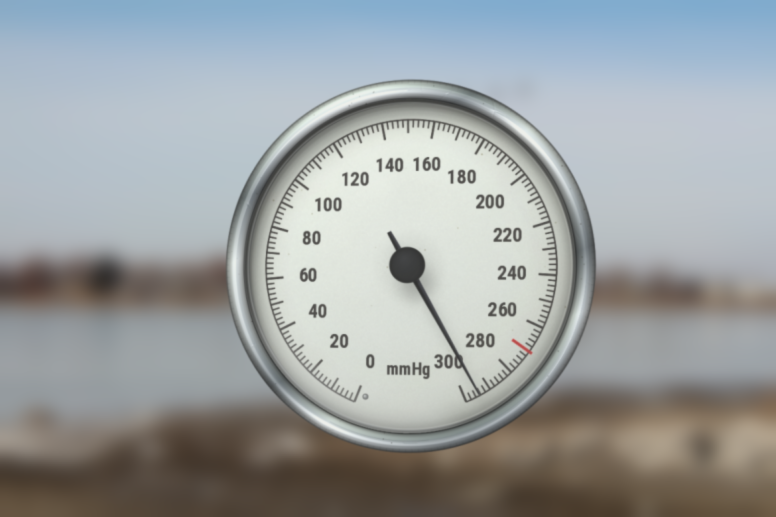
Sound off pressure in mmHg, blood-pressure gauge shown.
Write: 294 mmHg
